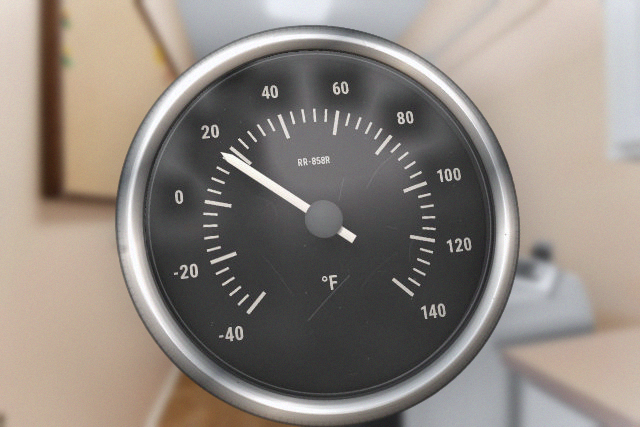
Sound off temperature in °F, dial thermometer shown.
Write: 16 °F
